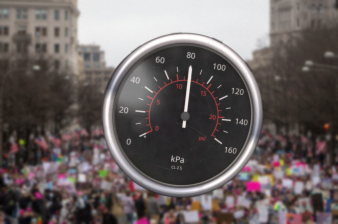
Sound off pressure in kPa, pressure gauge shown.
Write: 80 kPa
